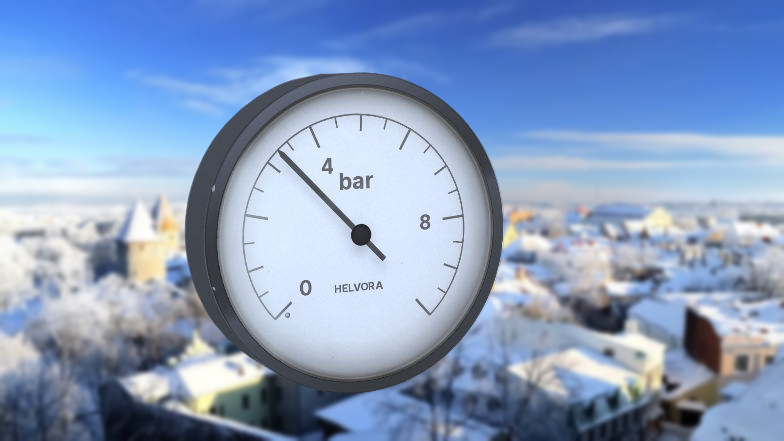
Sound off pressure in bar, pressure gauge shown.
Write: 3.25 bar
